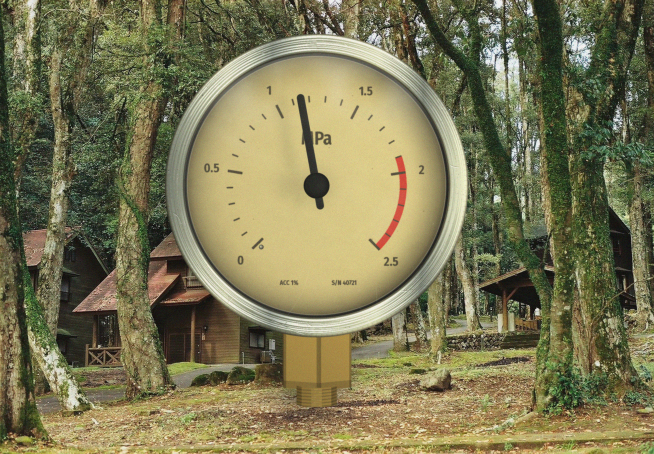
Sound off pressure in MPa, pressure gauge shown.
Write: 1.15 MPa
